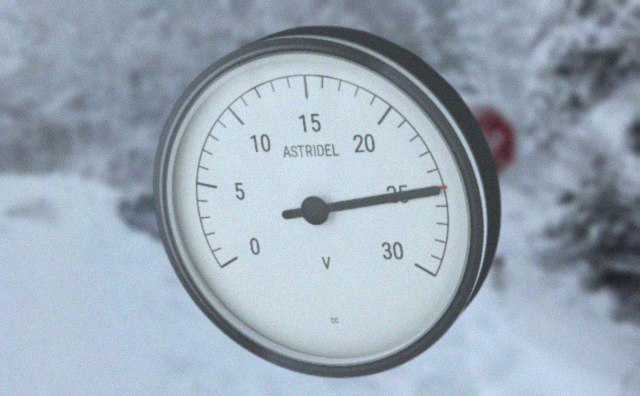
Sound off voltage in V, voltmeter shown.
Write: 25 V
